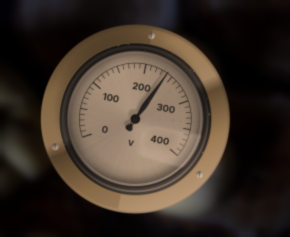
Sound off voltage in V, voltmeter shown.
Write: 240 V
